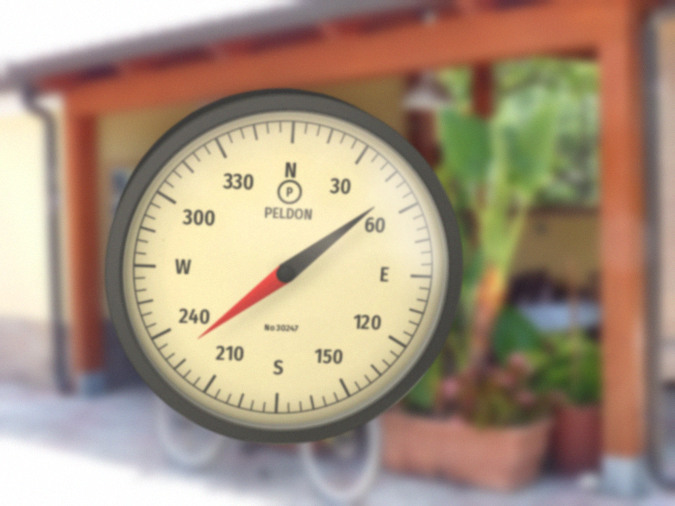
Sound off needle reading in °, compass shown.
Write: 230 °
